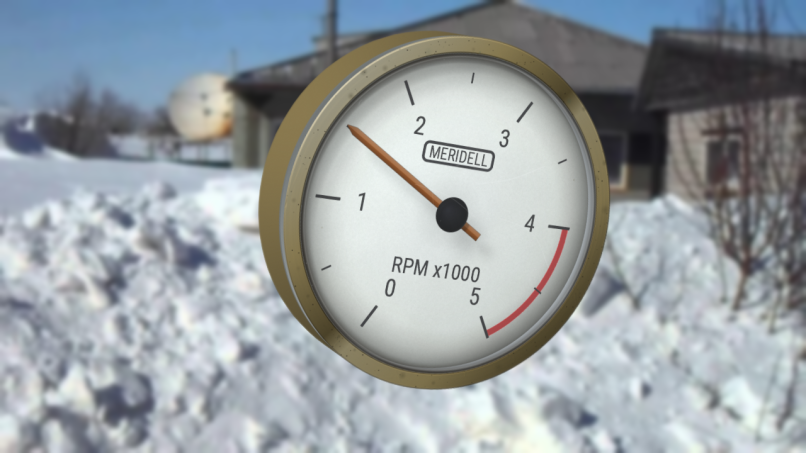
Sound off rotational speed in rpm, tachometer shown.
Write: 1500 rpm
